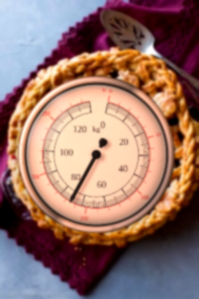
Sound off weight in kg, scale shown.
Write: 75 kg
